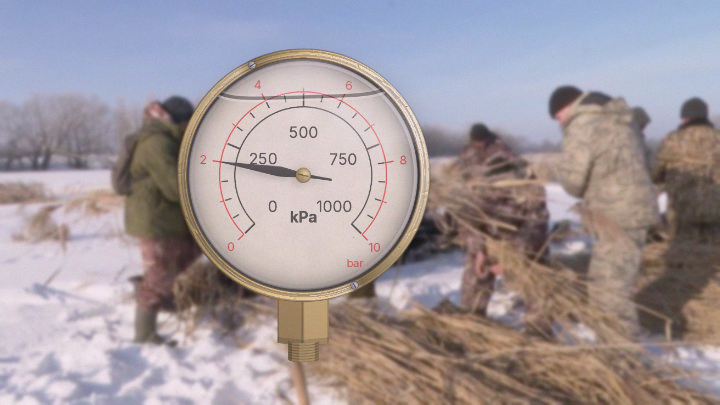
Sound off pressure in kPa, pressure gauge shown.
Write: 200 kPa
